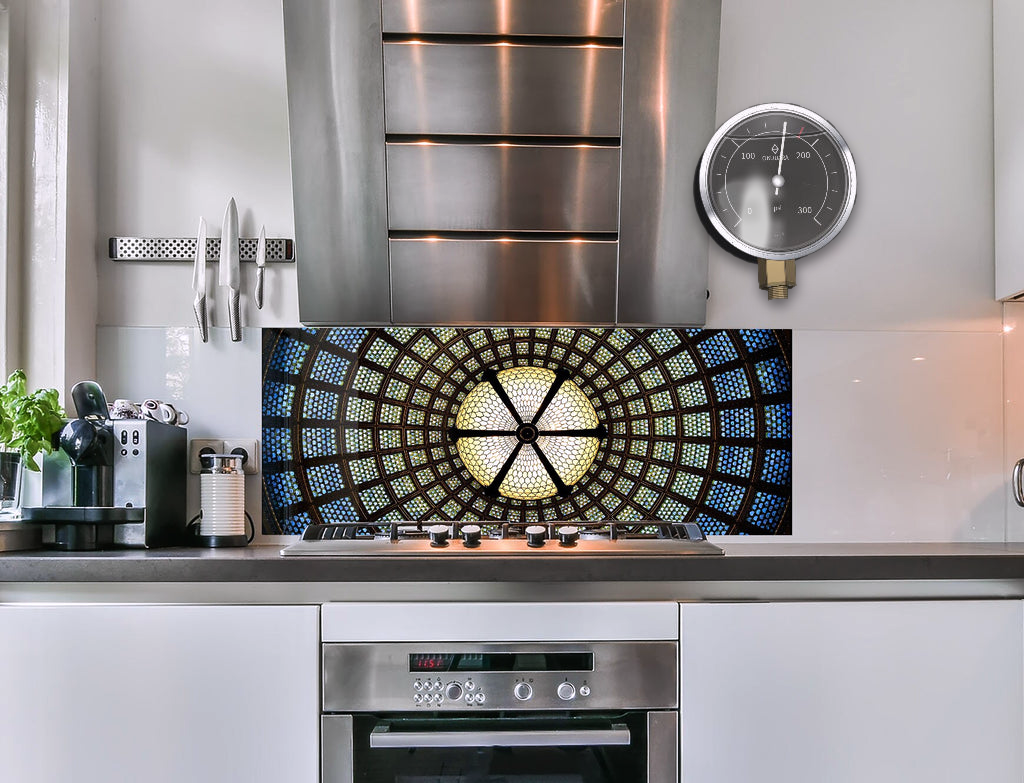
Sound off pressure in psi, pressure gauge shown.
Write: 160 psi
